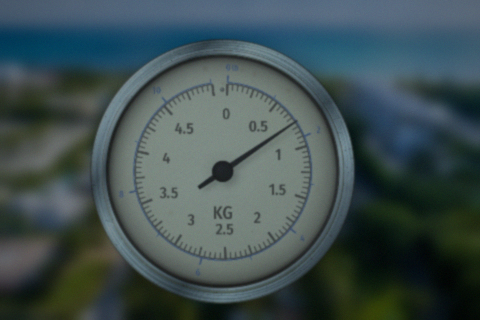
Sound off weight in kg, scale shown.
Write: 0.75 kg
